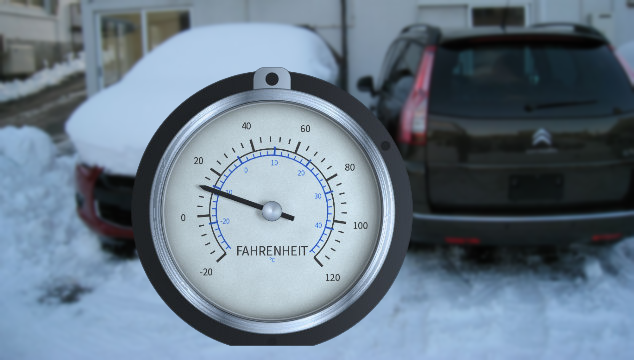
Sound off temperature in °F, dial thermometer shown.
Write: 12 °F
